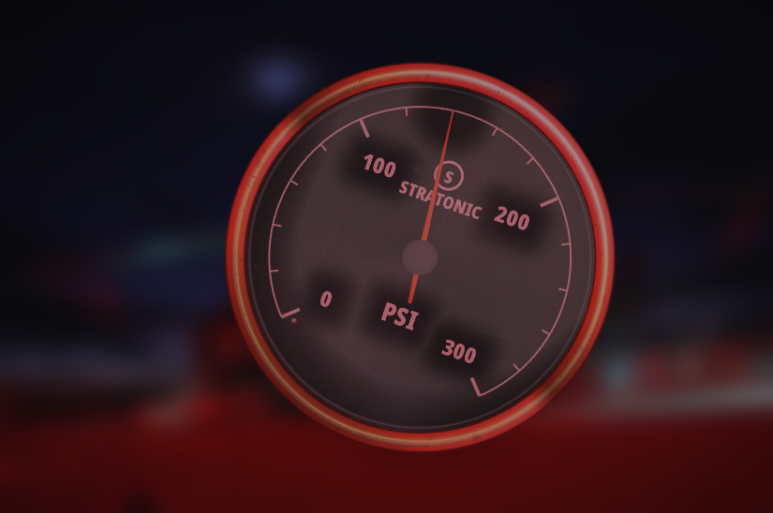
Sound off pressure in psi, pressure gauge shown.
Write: 140 psi
